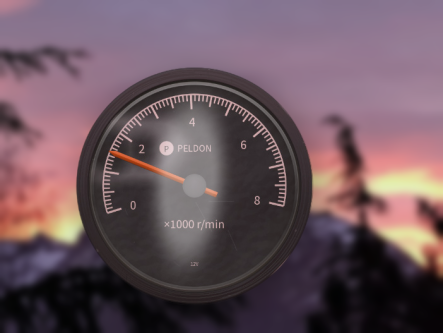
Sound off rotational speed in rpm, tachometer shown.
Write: 1500 rpm
